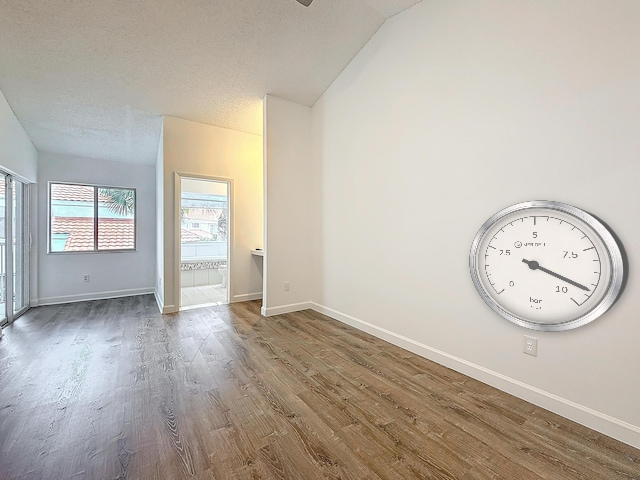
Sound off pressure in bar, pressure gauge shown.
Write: 9.25 bar
